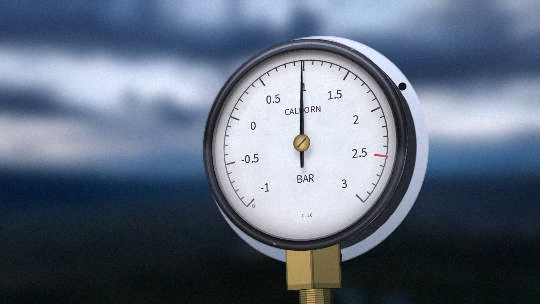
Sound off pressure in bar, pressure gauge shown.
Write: 1 bar
